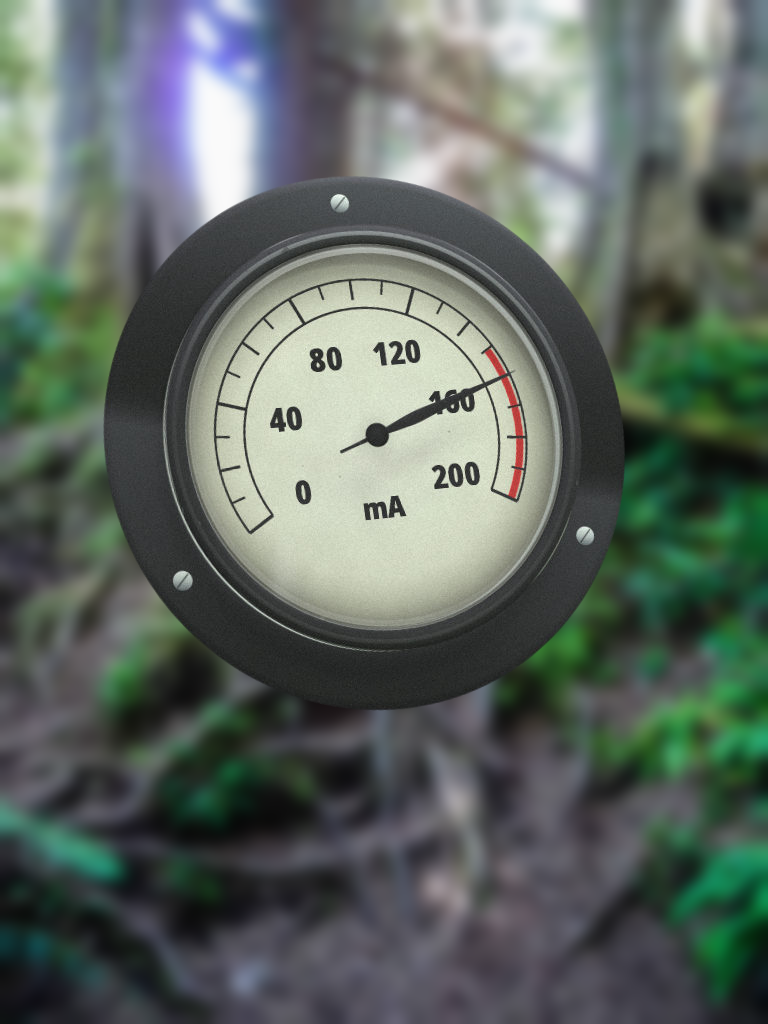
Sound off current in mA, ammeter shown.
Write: 160 mA
